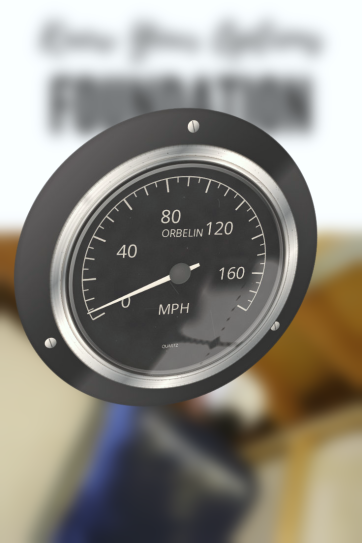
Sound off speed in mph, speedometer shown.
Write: 5 mph
